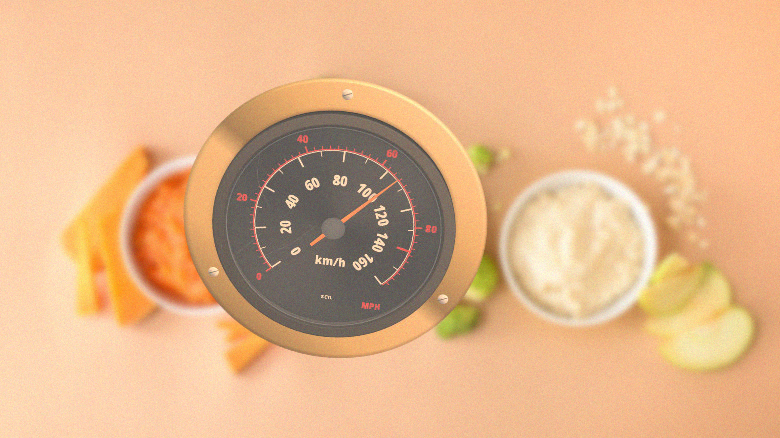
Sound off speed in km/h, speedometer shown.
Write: 105 km/h
